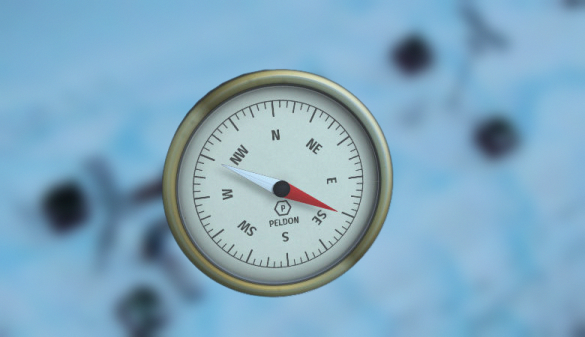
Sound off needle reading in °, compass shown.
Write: 120 °
